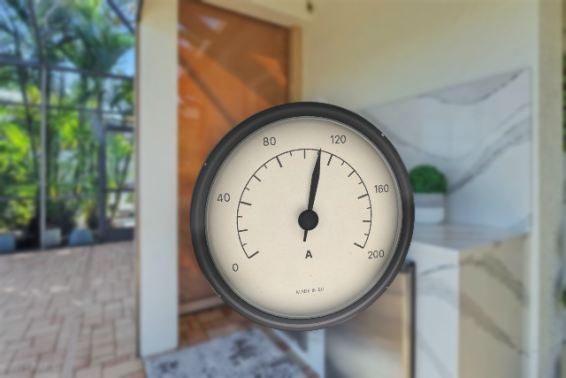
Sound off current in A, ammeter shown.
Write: 110 A
